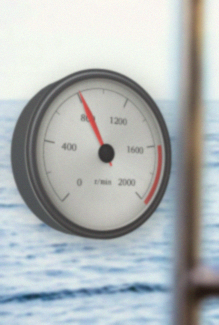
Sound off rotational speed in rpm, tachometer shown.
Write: 800 rpm
